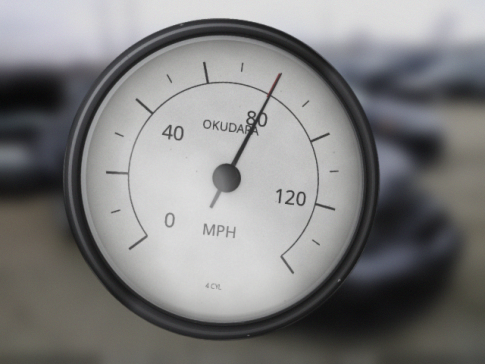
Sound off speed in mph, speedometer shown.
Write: 80 mph
